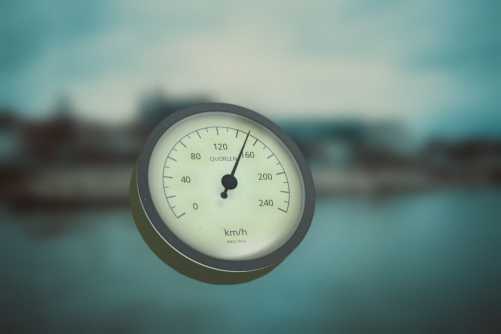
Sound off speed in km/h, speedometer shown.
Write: 150 km/h
